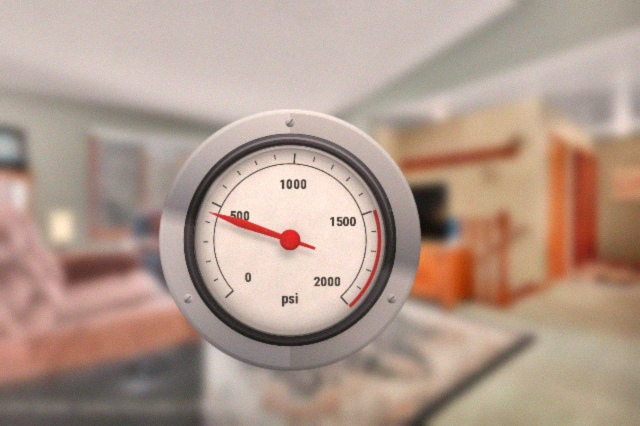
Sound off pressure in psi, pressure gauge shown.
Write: 450 psi
